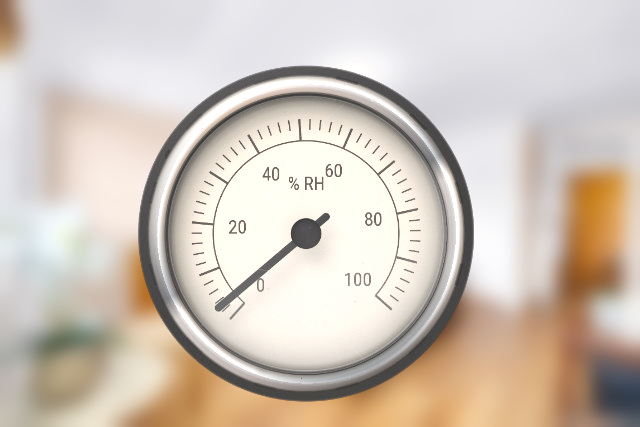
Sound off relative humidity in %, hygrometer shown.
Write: 3 %
